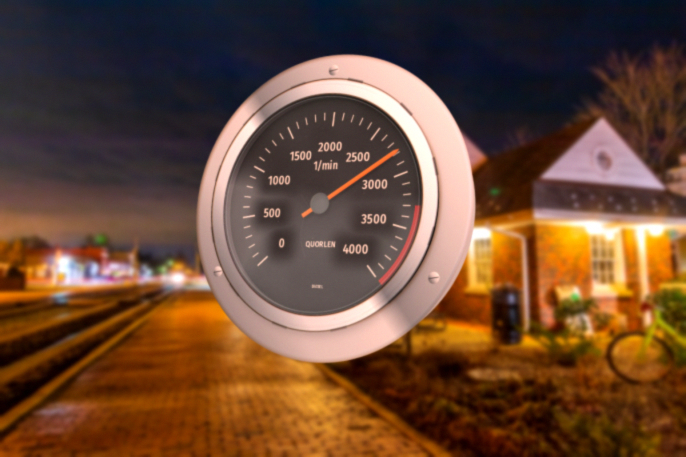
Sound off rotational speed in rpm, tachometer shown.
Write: 2800 rpm
